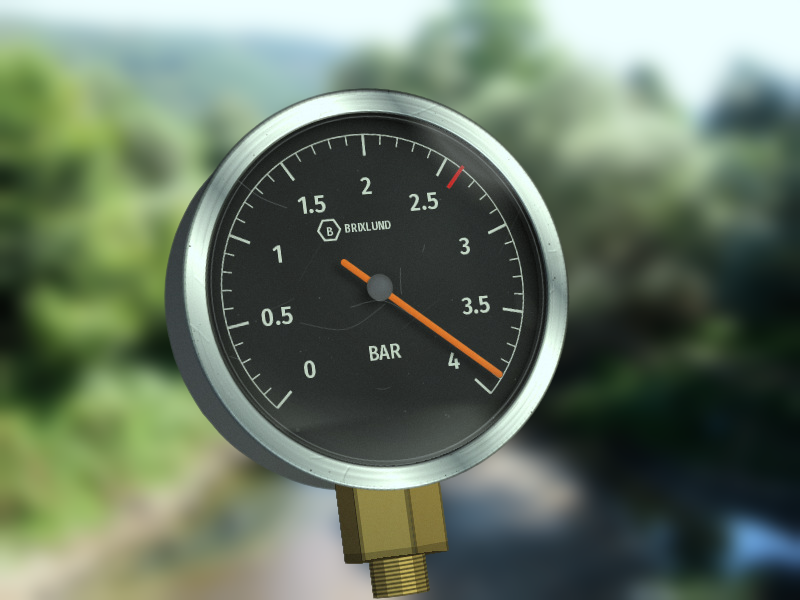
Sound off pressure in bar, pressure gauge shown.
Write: 3.9 bar
